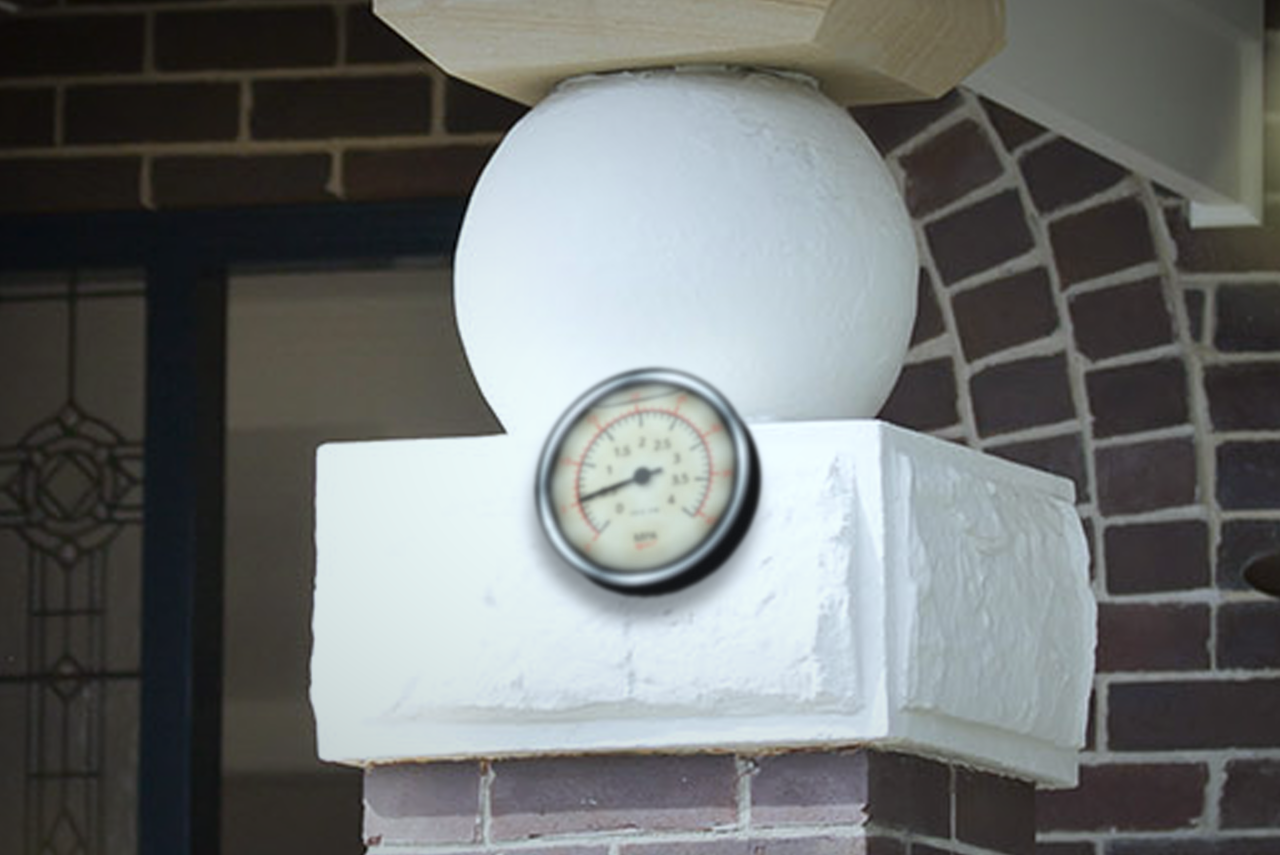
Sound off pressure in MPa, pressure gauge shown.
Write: 0.5 MPa
